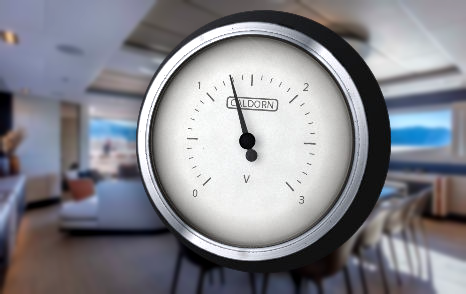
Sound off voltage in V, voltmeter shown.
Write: 1.3 V
